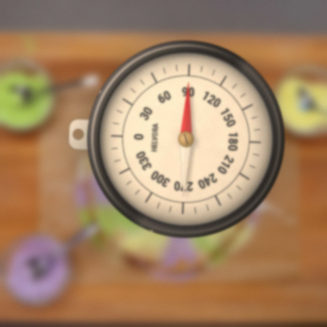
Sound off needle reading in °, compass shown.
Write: 90 °
